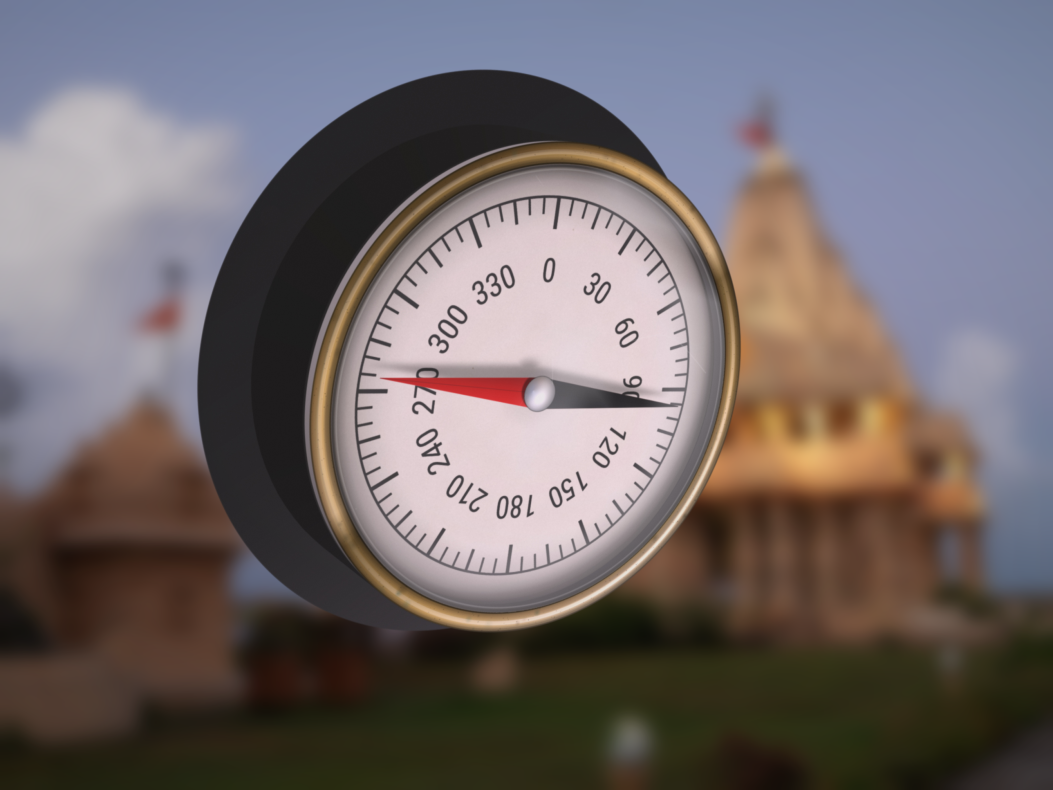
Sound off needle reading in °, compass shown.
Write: 275 °
